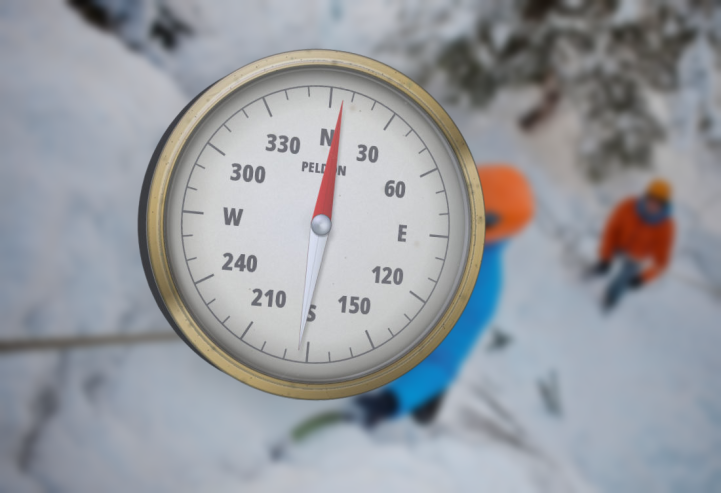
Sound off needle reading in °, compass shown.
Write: 5 °
